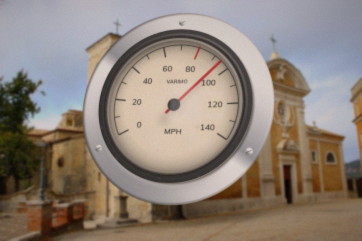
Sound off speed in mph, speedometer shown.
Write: 95 mph
